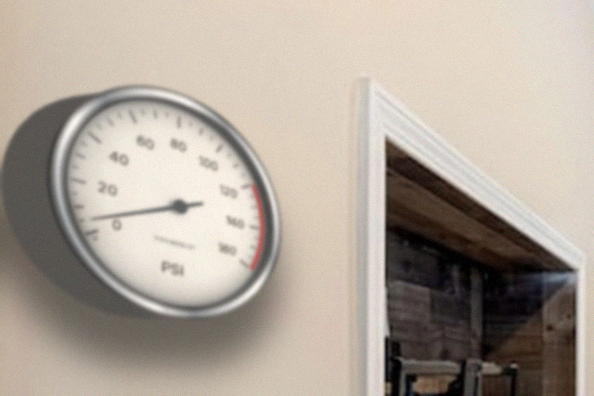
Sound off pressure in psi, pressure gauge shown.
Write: 5 psi
